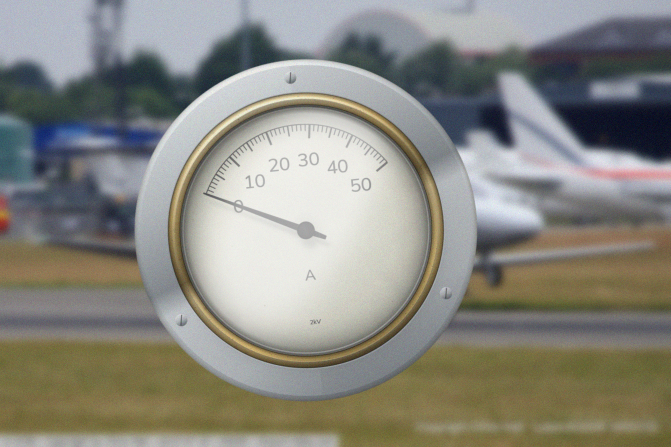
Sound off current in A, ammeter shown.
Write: 0 A
